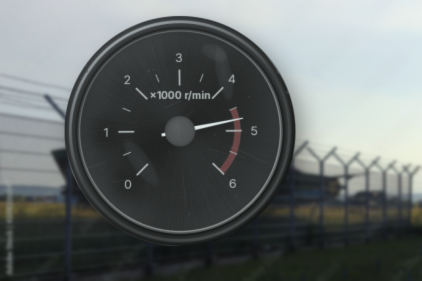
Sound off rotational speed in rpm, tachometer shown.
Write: 4750 rpm
